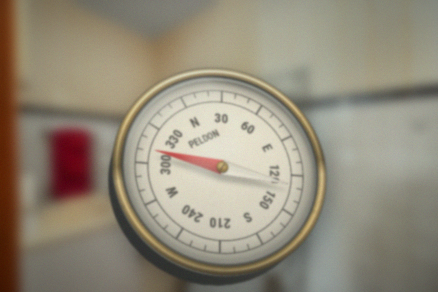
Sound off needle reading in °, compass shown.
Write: 310 °
